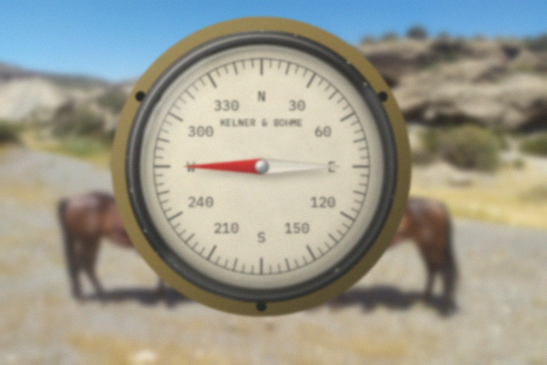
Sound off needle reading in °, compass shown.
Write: 270 °
